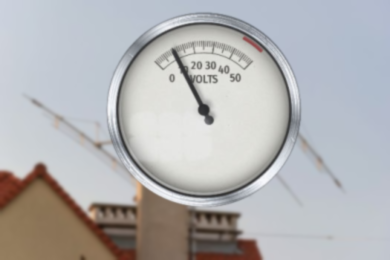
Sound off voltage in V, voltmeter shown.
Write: 10 V
